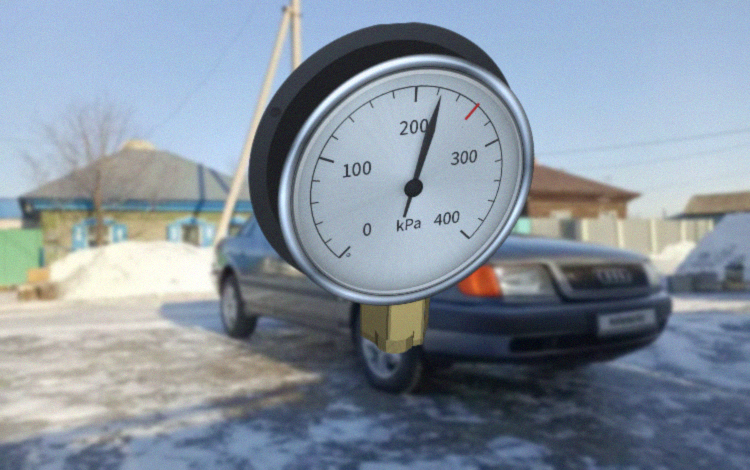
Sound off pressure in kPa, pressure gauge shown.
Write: 220 kPa
